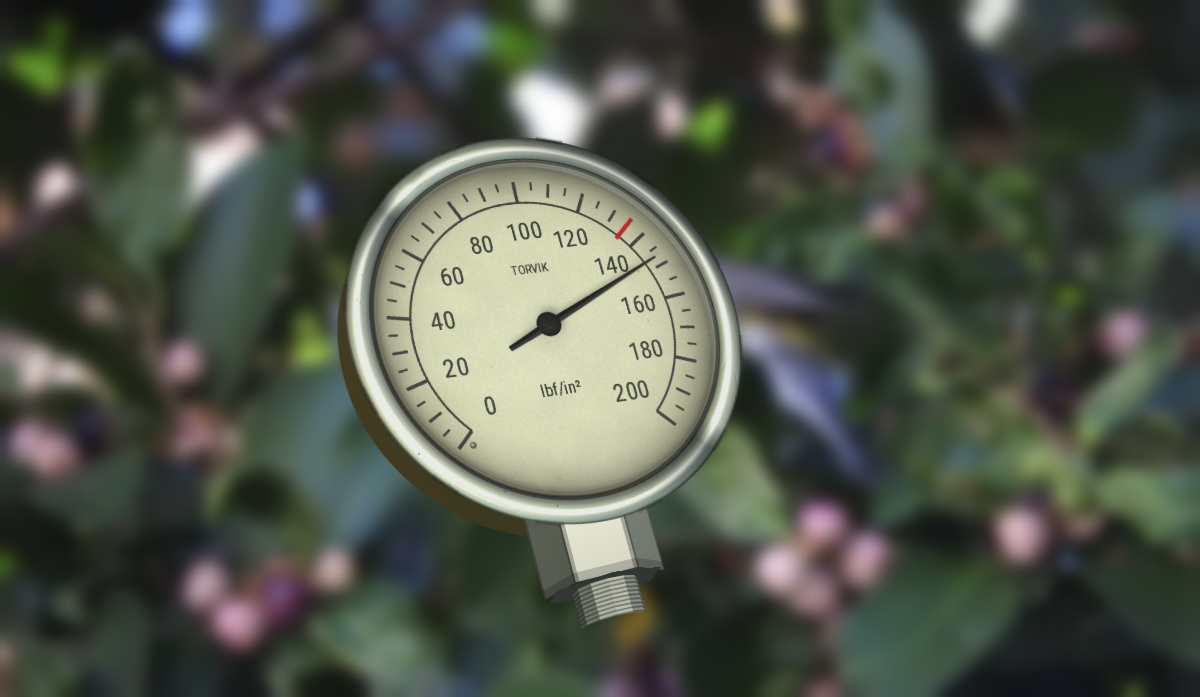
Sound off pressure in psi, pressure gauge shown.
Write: 147.5 psi
